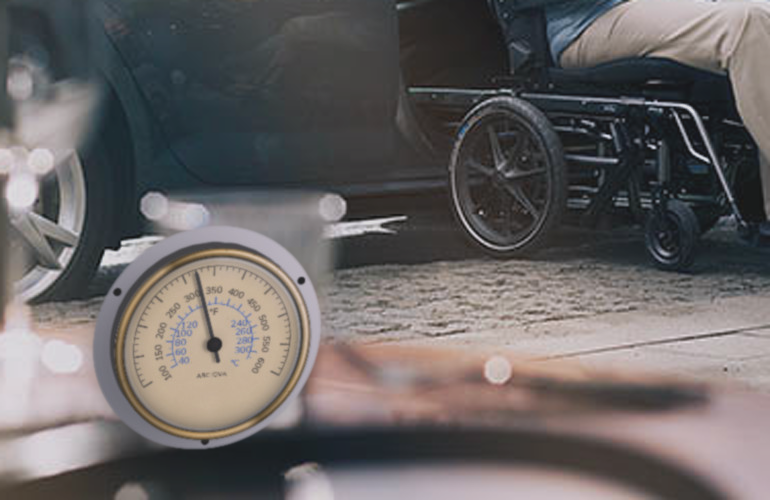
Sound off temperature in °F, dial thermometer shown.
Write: 320 °F
